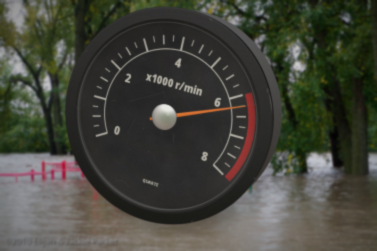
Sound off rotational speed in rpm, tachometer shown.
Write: 6250 rpm
